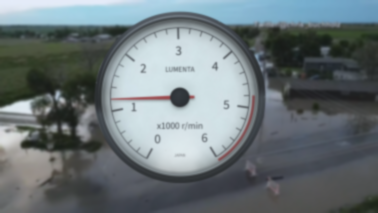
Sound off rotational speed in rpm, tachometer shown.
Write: 1200 rpm
